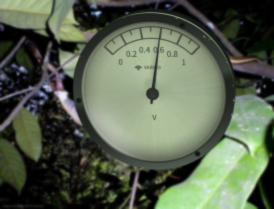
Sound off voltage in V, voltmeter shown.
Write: 0.6 V
